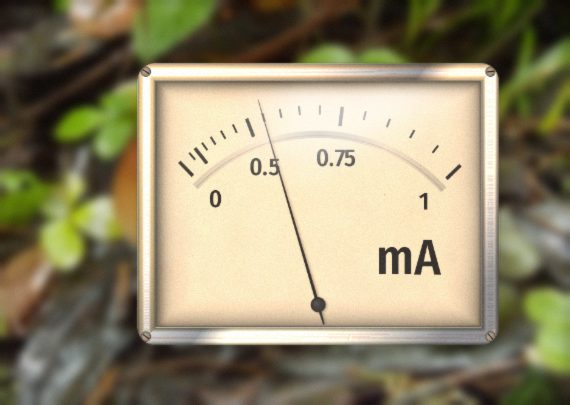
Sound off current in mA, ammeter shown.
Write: 0.55 mA
